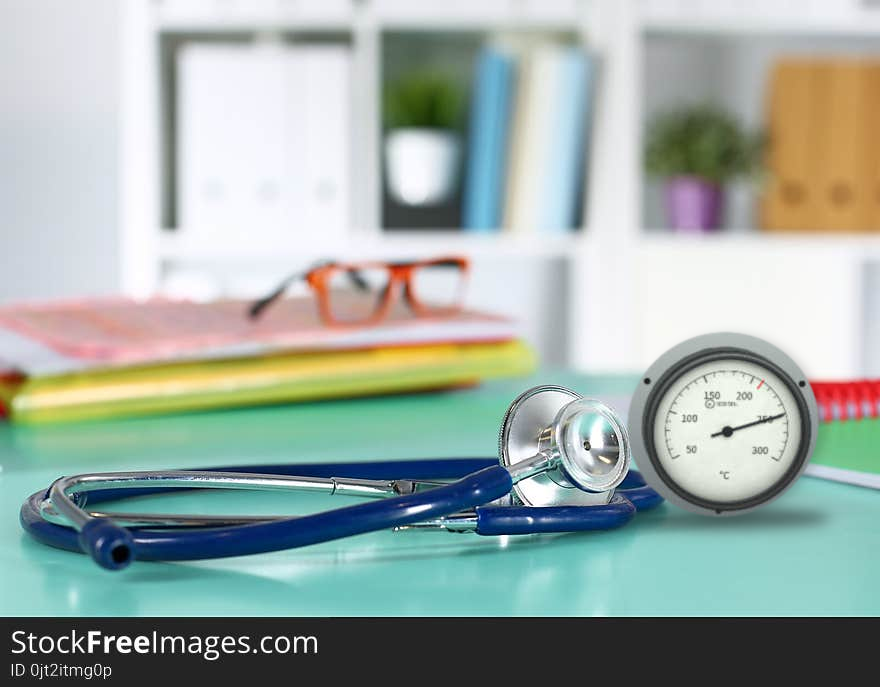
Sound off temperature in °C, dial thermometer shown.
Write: 250 °C
